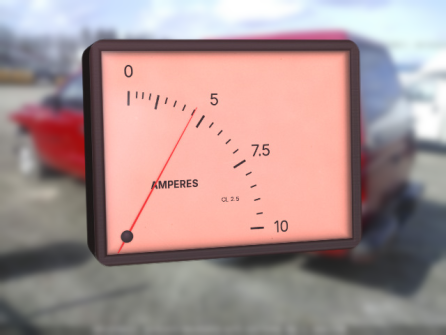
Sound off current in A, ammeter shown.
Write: 4.5 A
